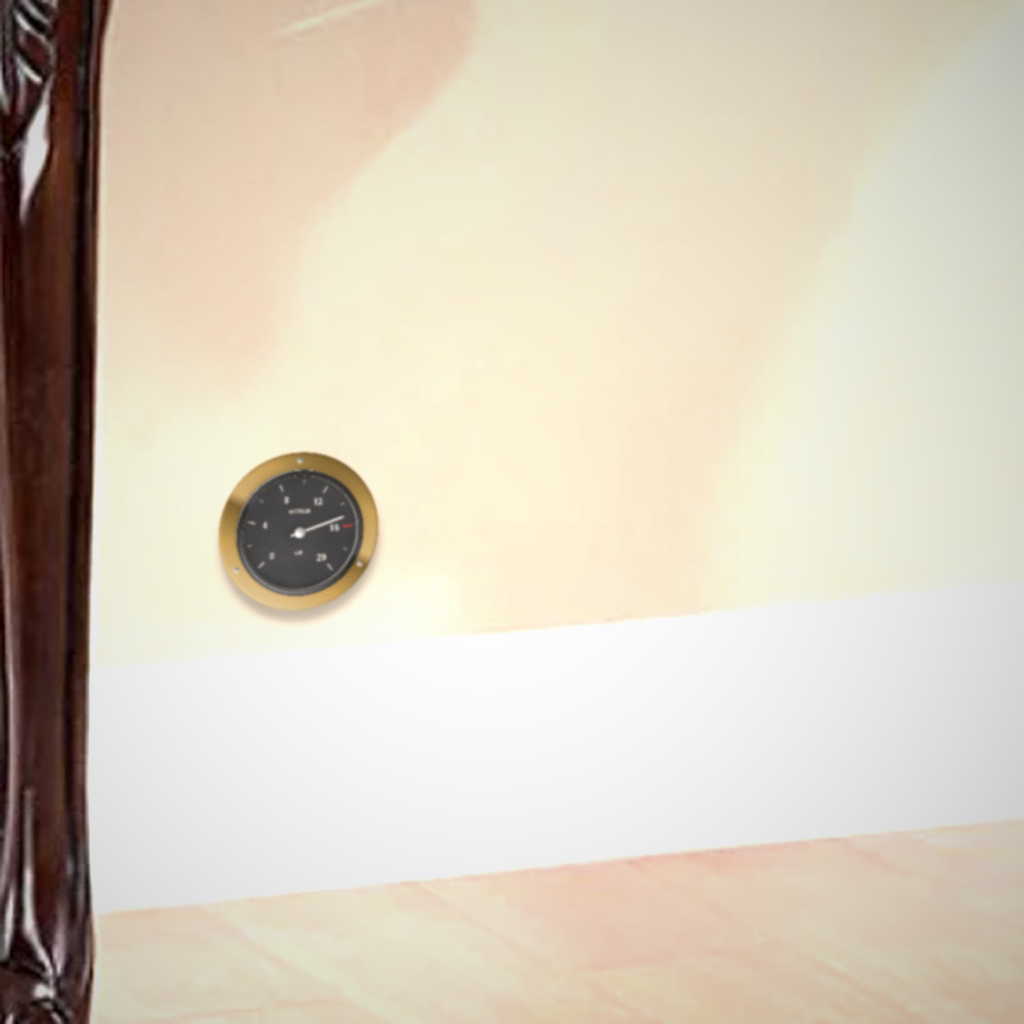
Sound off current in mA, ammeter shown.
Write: 15 mA
